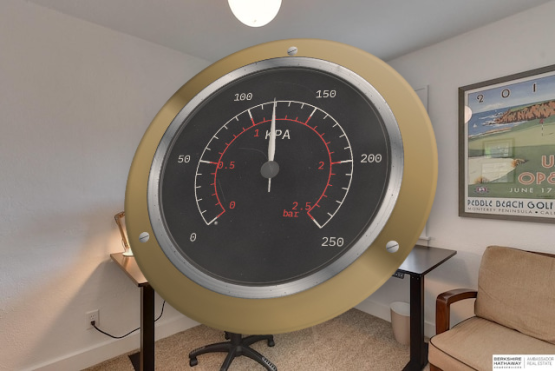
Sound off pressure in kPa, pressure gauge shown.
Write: 120 kPa
